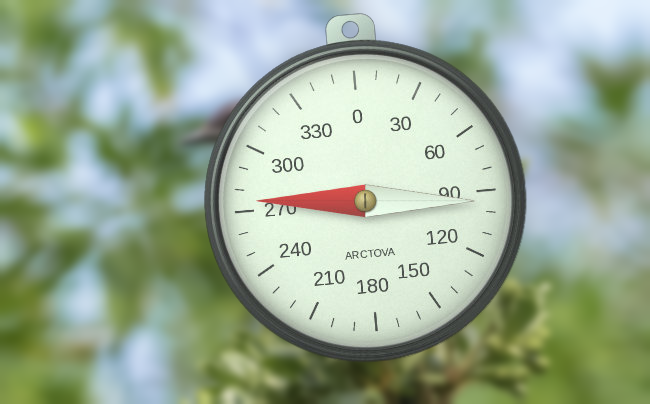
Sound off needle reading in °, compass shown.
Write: 275 °
